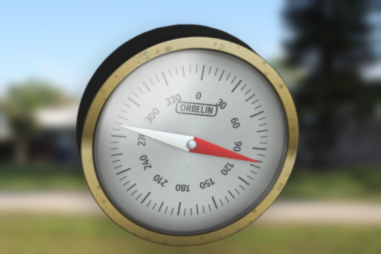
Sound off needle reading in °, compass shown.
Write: 100 °
